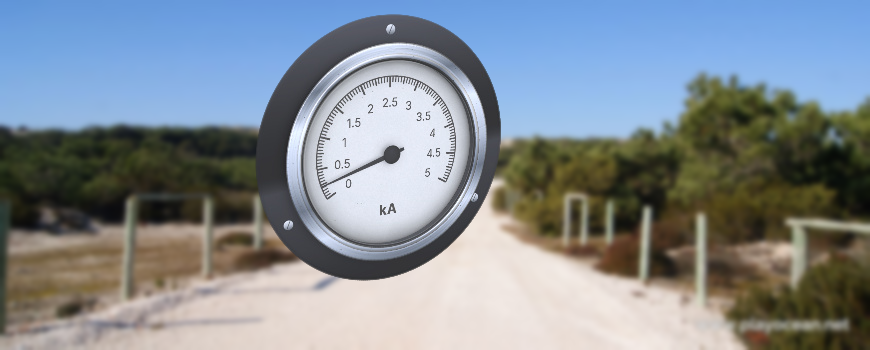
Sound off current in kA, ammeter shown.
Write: 0.25 kA
